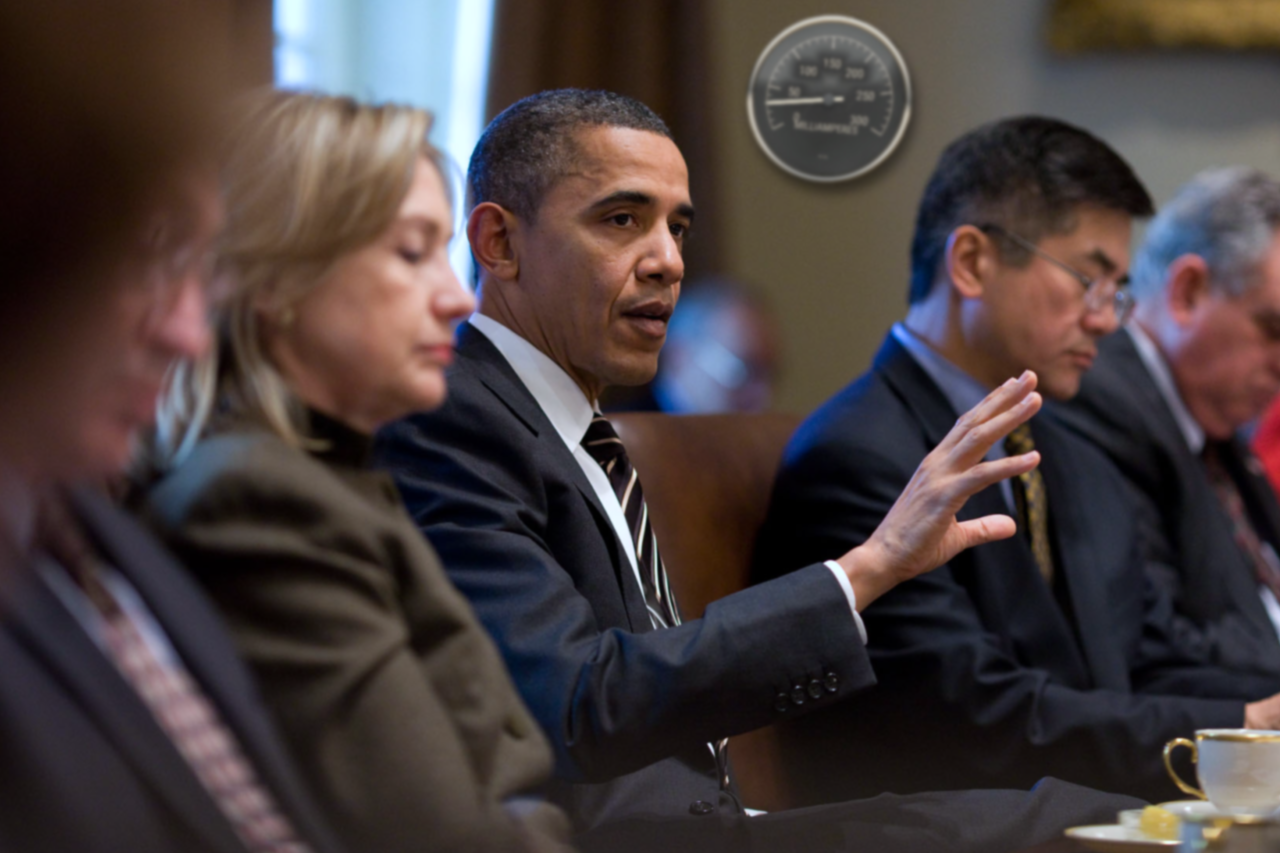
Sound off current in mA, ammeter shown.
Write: 30 mA
